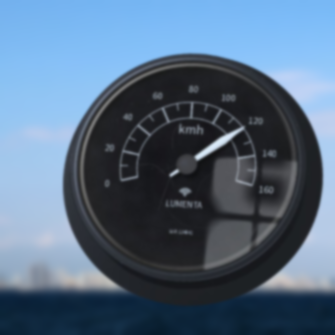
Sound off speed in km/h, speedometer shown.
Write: 120 km/h
